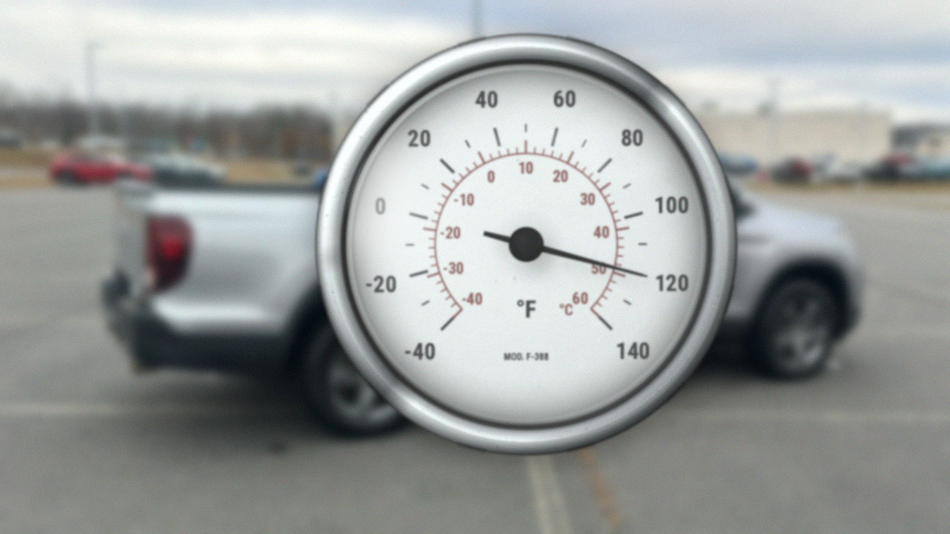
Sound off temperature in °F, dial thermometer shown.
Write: 120 °F
